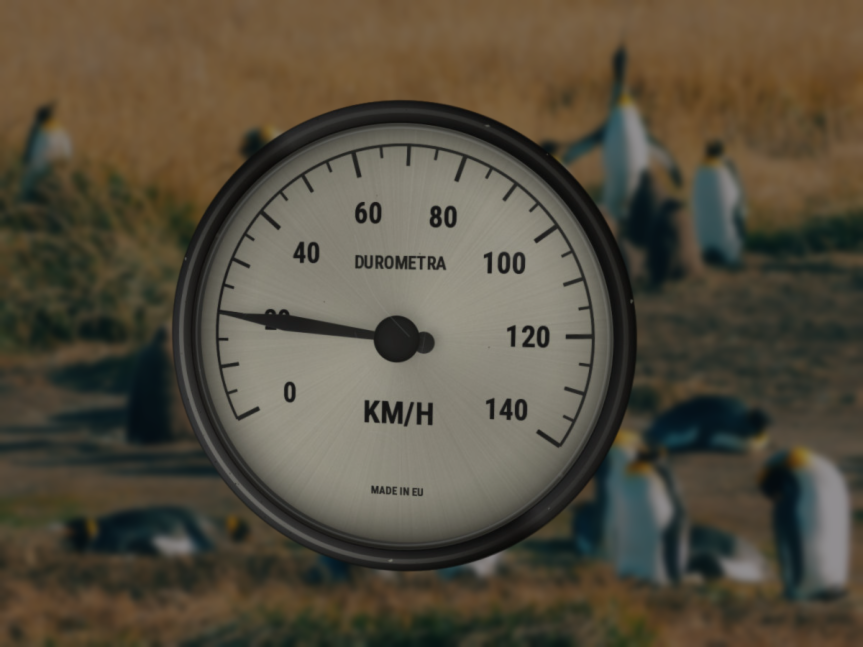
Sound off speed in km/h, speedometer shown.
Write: 20 km/h
